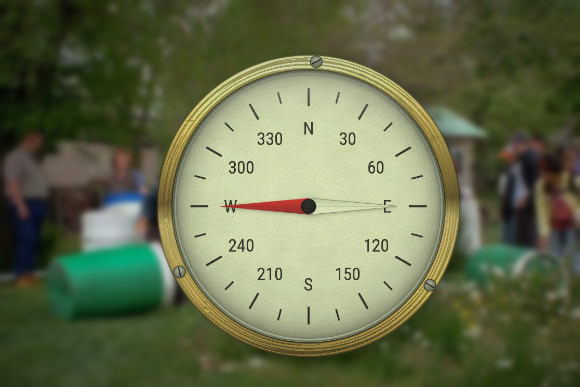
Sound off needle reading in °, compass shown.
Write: 270 °
